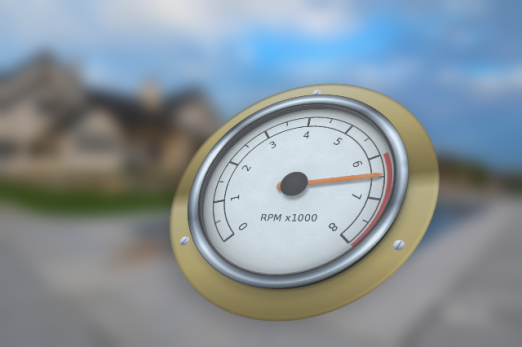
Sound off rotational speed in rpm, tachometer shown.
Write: 6500 rpm
